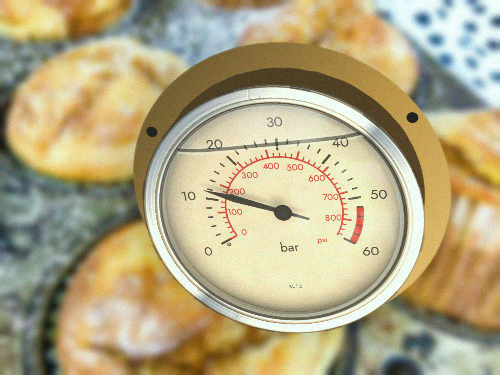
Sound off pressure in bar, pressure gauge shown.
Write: 12 bar
